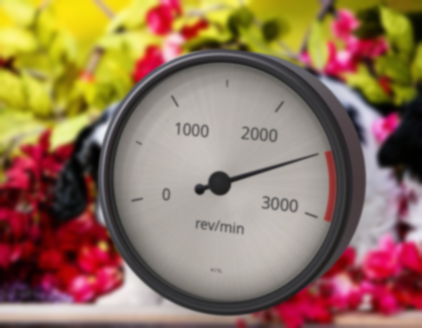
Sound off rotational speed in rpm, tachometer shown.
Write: 2500 rpm
